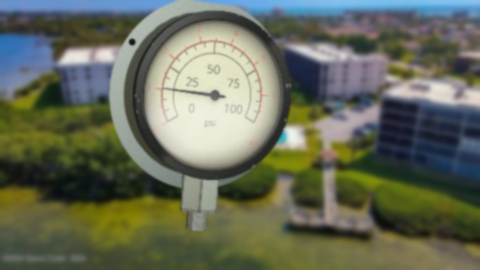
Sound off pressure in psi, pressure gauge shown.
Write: 15 psi
